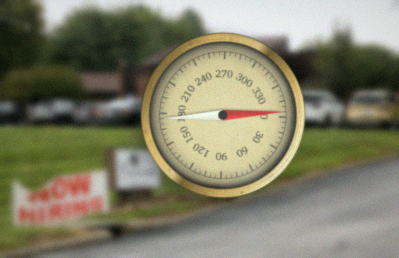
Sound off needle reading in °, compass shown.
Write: 355 °
